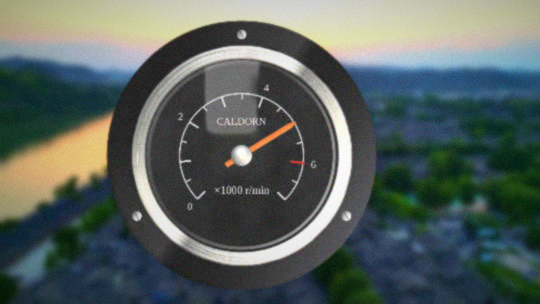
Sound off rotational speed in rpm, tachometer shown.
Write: 5000 rpm
